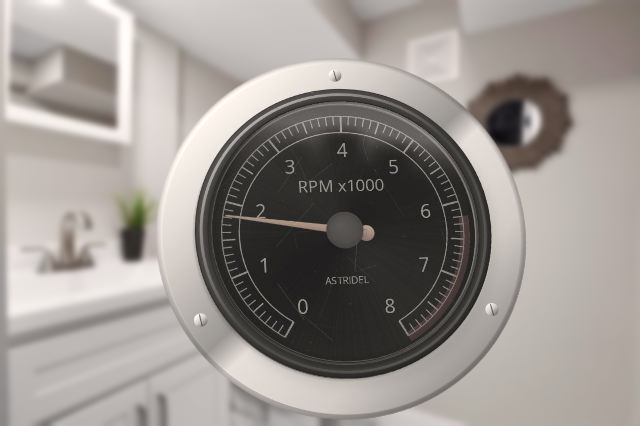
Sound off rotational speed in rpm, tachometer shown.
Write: 1800 rpm
